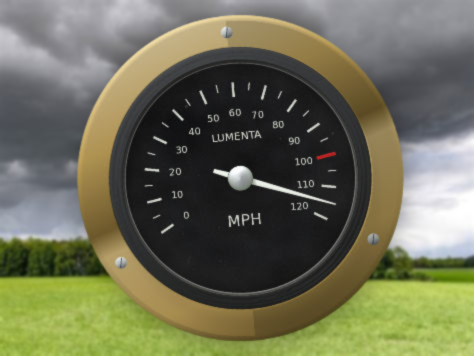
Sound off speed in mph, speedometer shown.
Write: 115 mph
